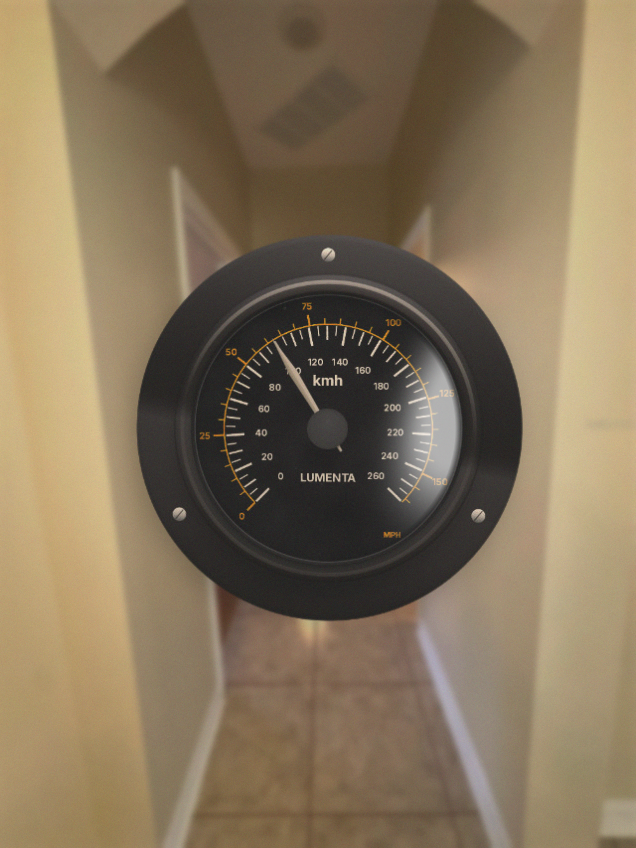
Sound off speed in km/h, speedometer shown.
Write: 100 km/h
